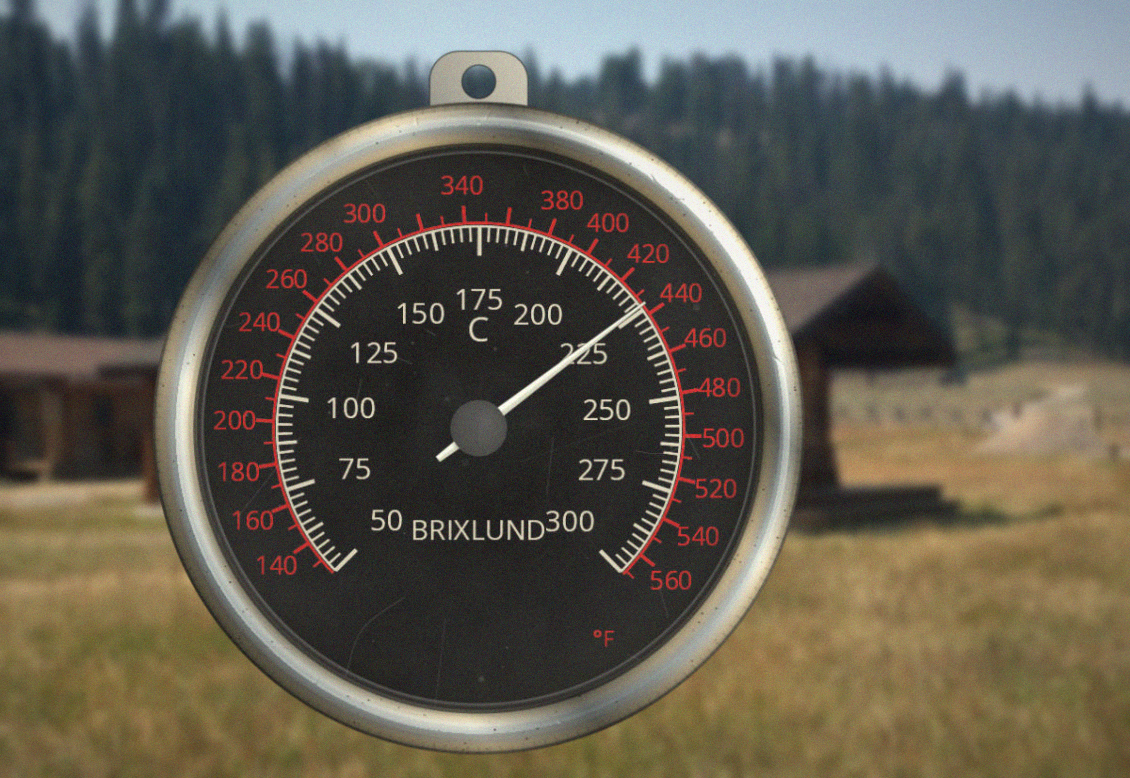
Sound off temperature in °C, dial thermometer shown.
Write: 223.75 °C
